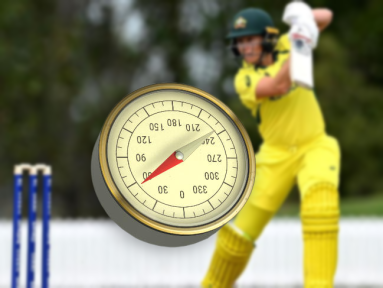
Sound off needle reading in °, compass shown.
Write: 55 °
